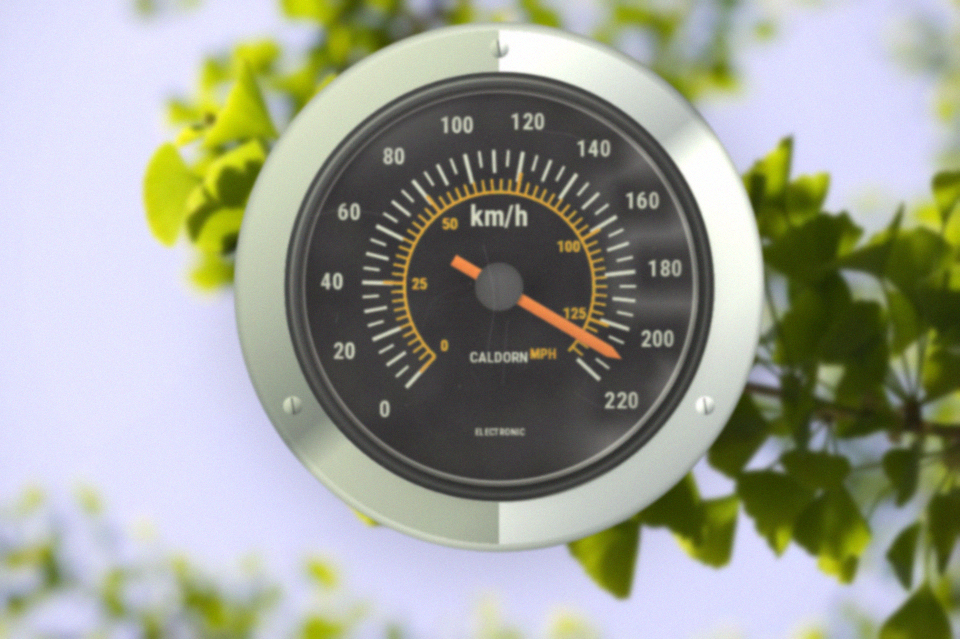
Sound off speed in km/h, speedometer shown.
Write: 210 km/h
